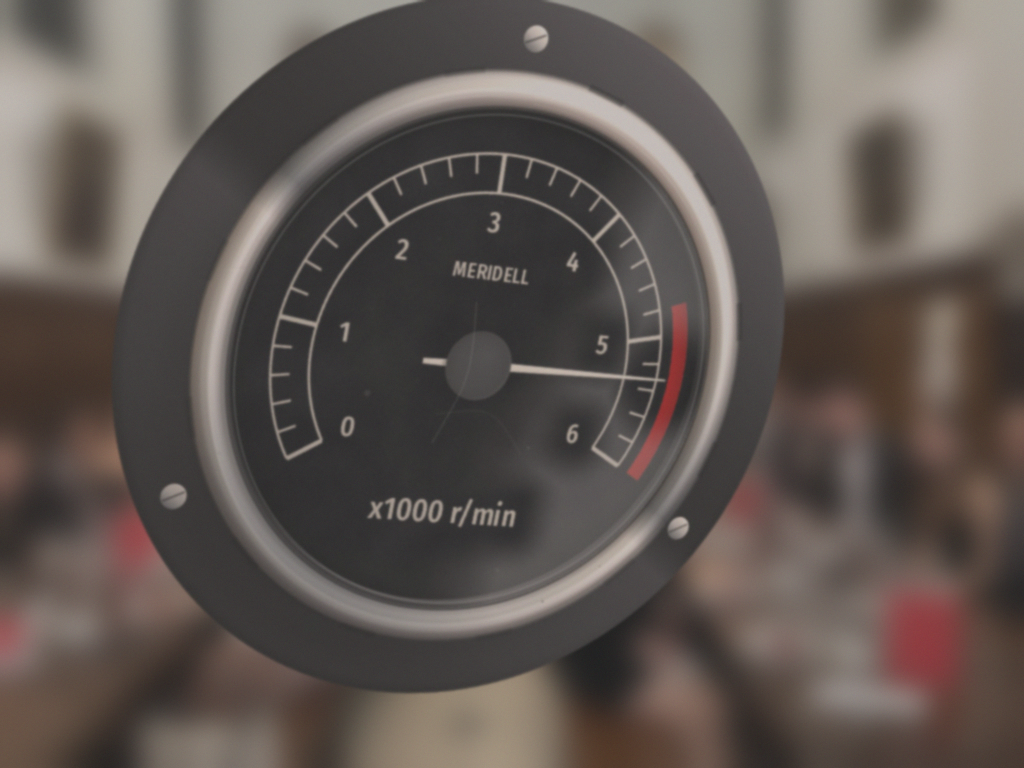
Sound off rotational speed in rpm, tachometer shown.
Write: 5300 rpm
